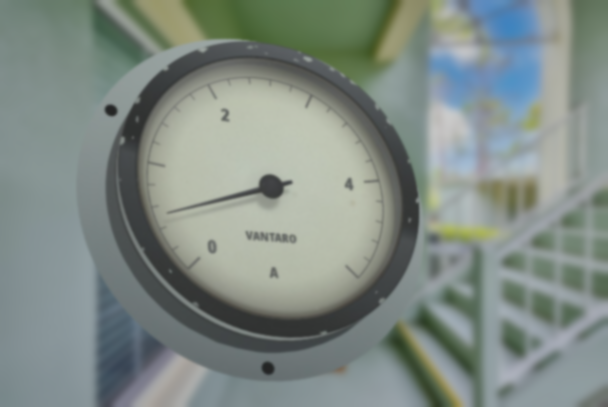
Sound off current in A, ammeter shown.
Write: 0.5 A
